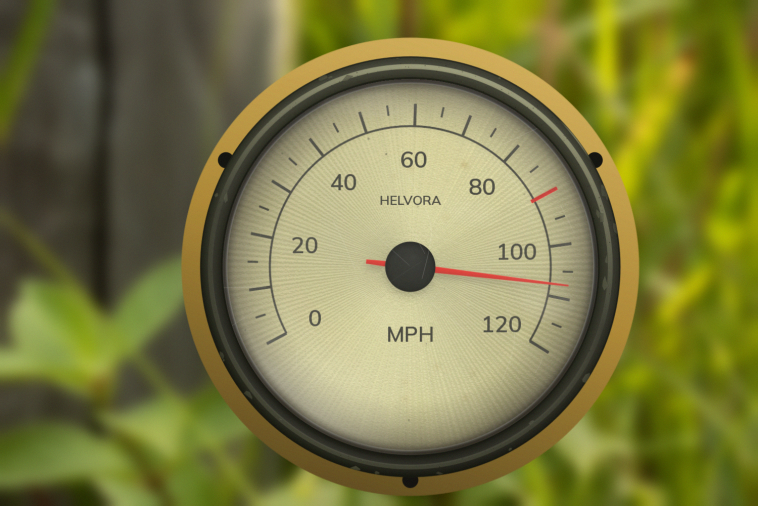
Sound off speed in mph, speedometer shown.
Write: 107.5 mph
